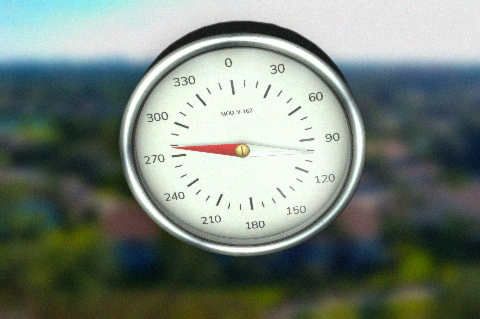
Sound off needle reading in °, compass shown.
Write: 280 °
